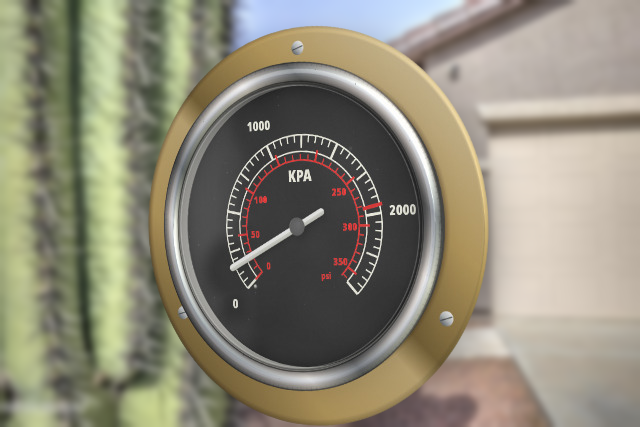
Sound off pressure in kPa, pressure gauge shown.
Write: 150 kPa
